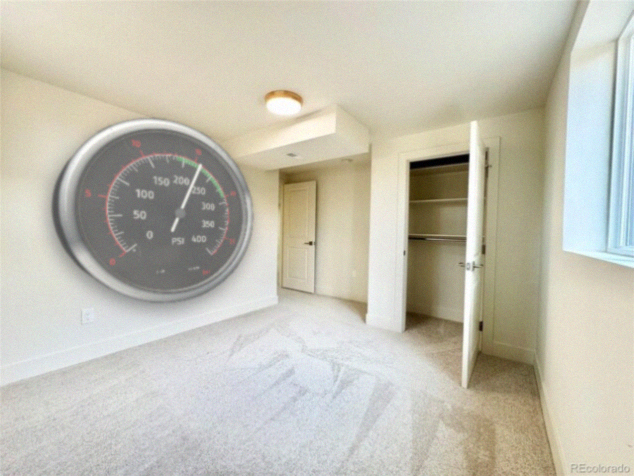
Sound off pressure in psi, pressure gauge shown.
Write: 225 psi
